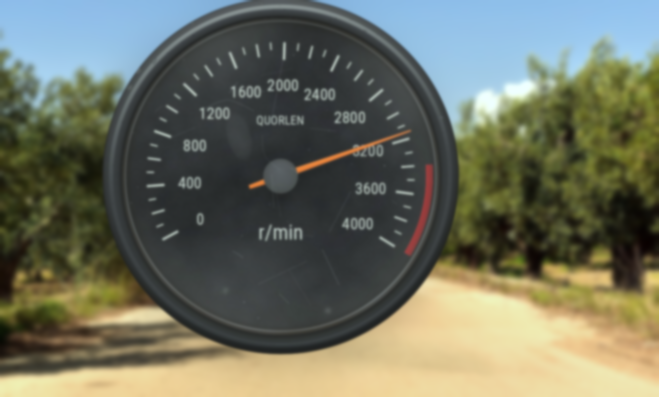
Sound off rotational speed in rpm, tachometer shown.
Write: 3150 rpm
